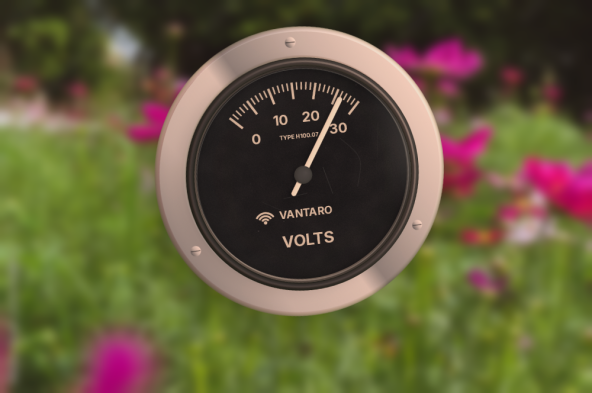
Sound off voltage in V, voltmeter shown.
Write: 26 V
